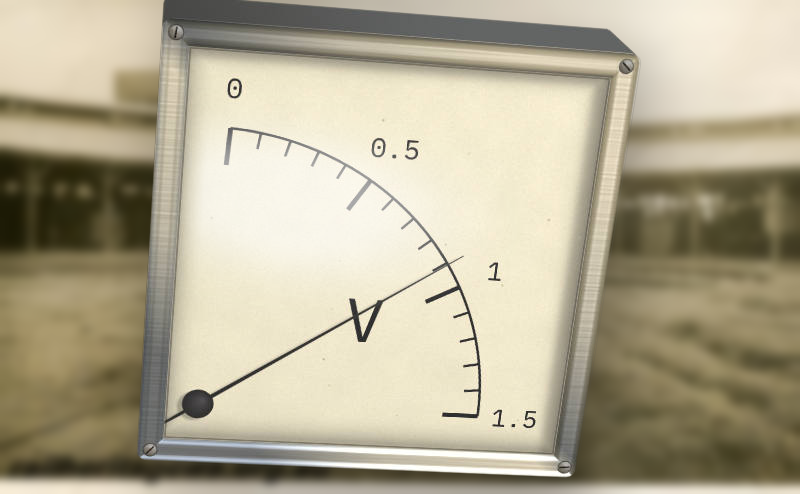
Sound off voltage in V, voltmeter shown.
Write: 0.9 V
